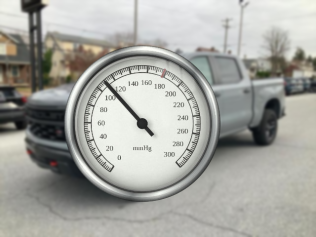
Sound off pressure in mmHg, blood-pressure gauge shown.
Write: 110 mmHg
